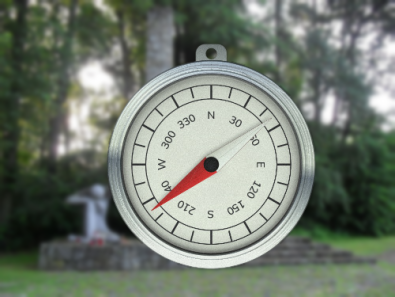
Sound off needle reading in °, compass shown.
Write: 232.5 °
